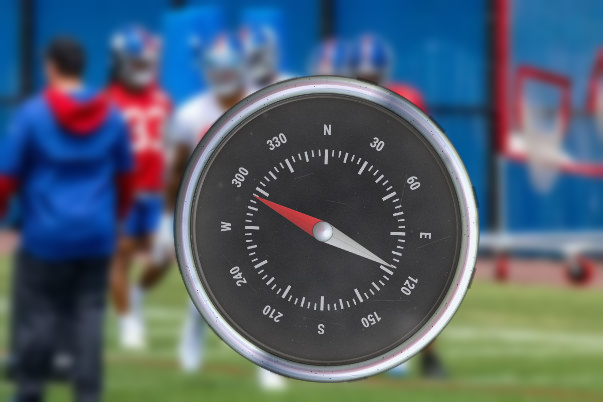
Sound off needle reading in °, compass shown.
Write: 295 °
